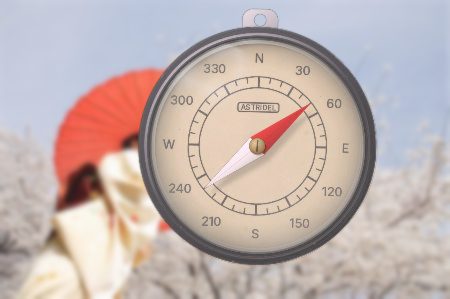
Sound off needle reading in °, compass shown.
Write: 50 °
